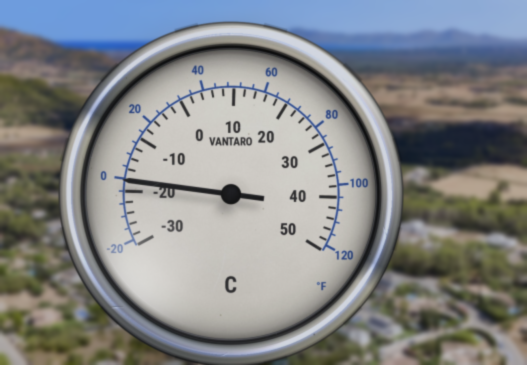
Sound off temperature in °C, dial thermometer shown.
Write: -18 °C
